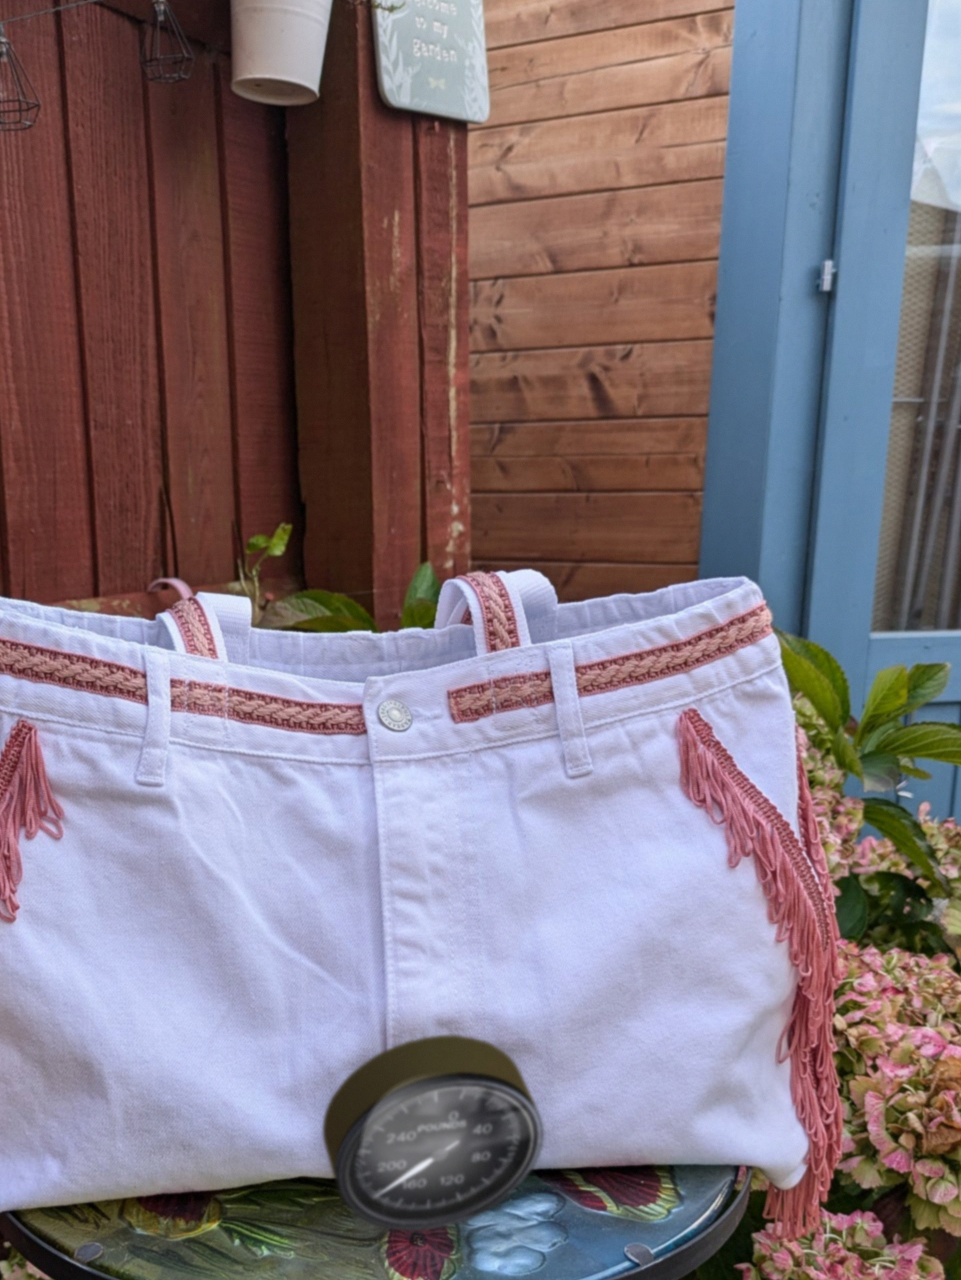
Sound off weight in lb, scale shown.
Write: 180 lb
